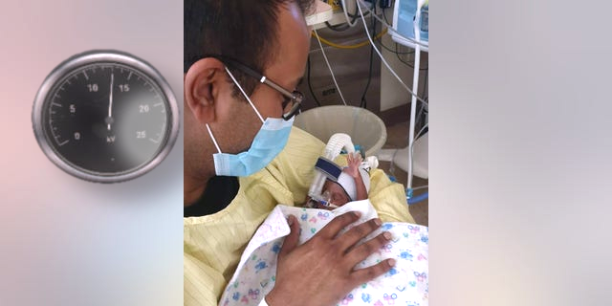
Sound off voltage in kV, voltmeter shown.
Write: 13 kV
